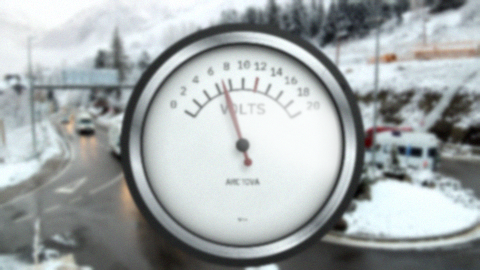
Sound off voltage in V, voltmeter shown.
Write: 7 V
